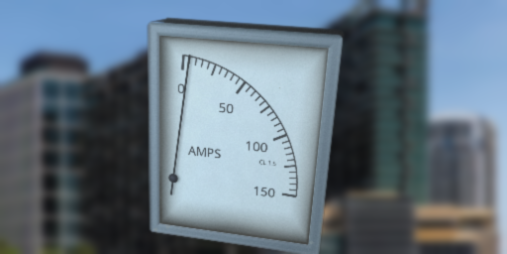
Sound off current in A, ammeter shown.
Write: 5 A
